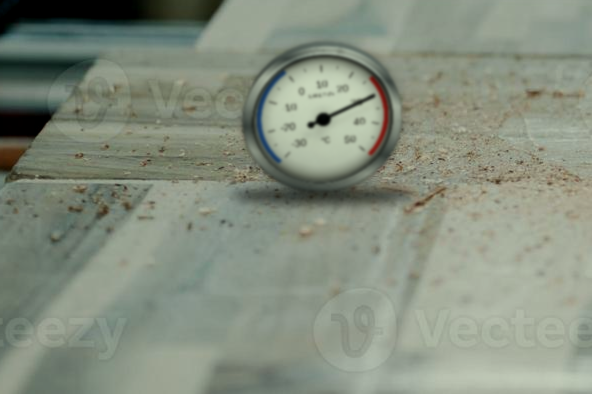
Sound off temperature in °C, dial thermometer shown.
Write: 30 °C
